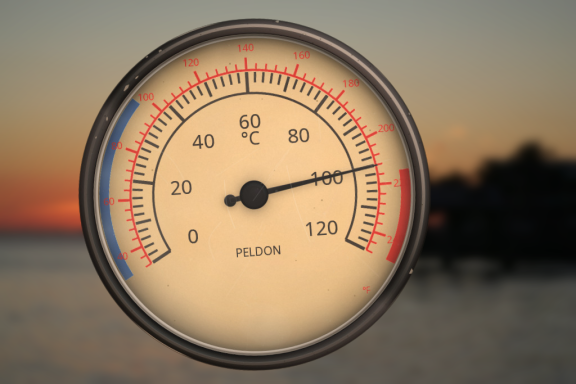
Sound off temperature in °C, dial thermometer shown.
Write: 100 °C
